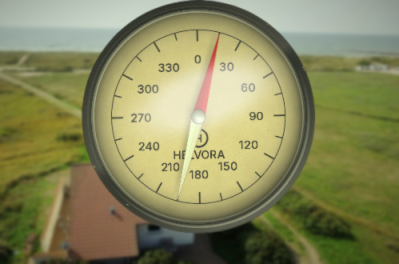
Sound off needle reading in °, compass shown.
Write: 15 °
